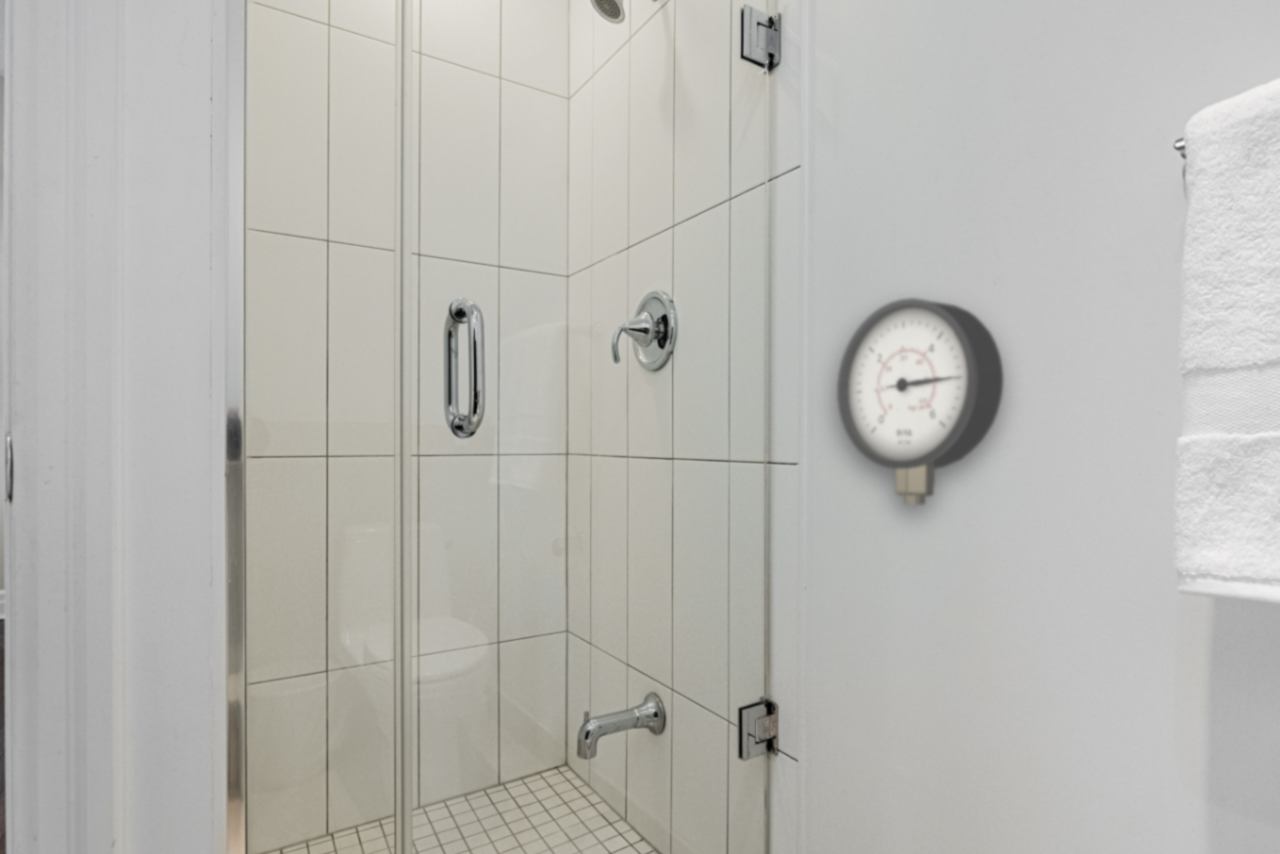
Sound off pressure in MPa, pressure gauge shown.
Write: 5 MPa
